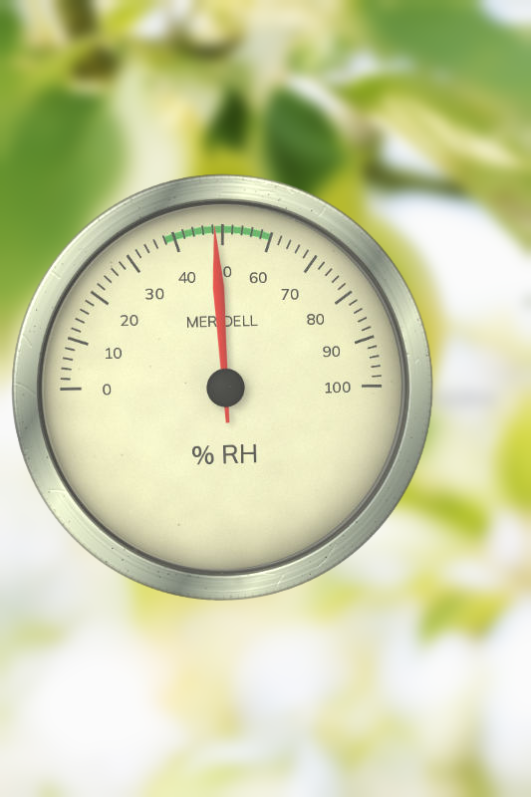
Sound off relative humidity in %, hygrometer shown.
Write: 48 %
